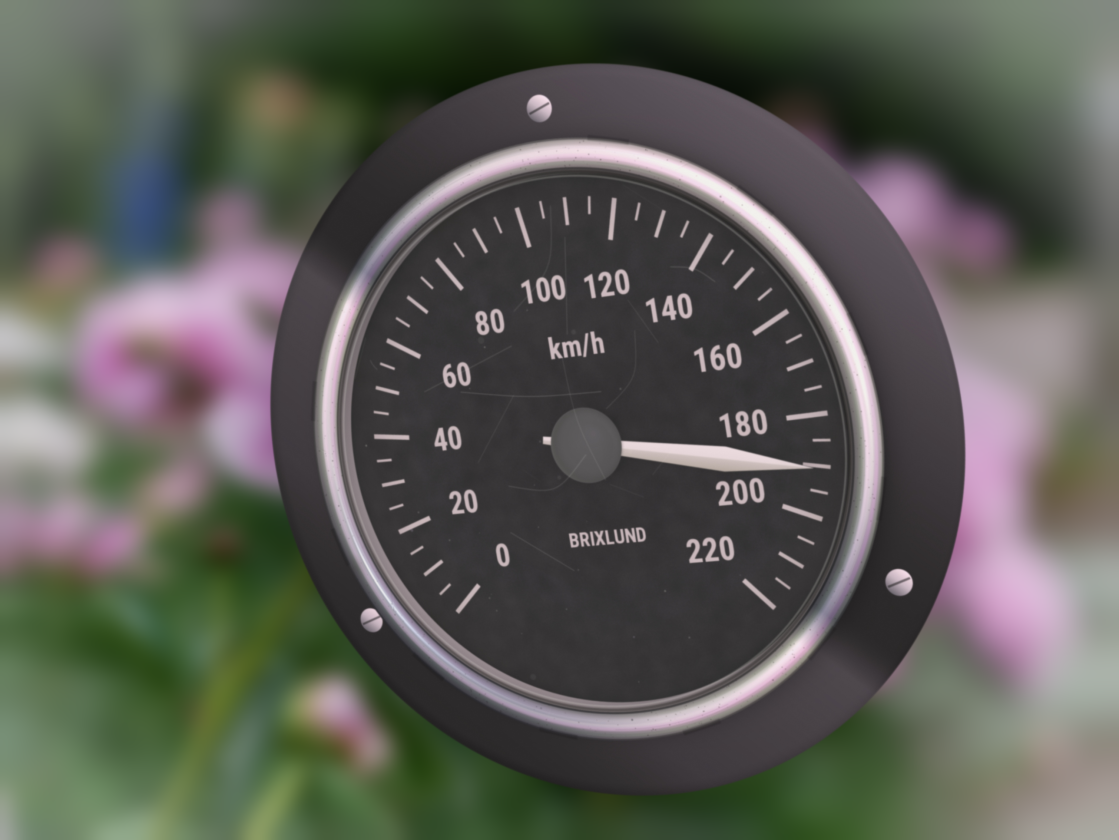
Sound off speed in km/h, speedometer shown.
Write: 190 km/h
